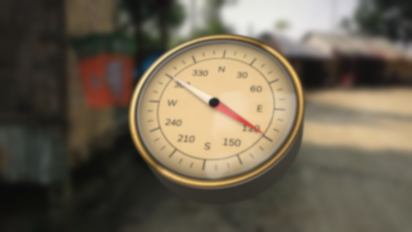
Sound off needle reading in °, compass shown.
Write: 120 °
